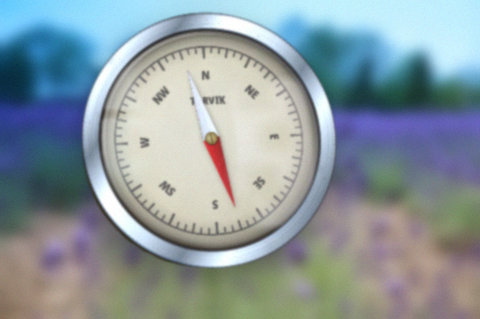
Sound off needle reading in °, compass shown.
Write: 165 °
